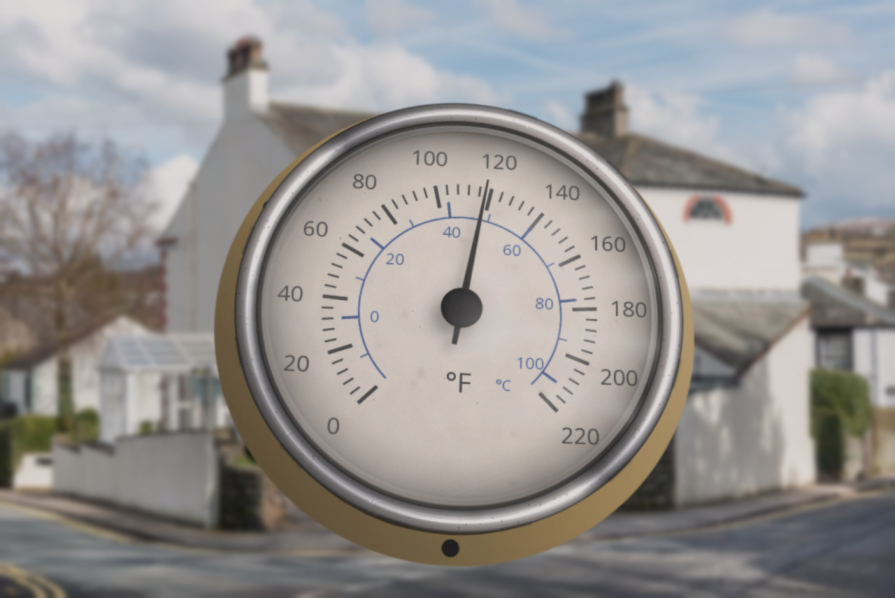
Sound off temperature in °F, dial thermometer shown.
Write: 118 °F
